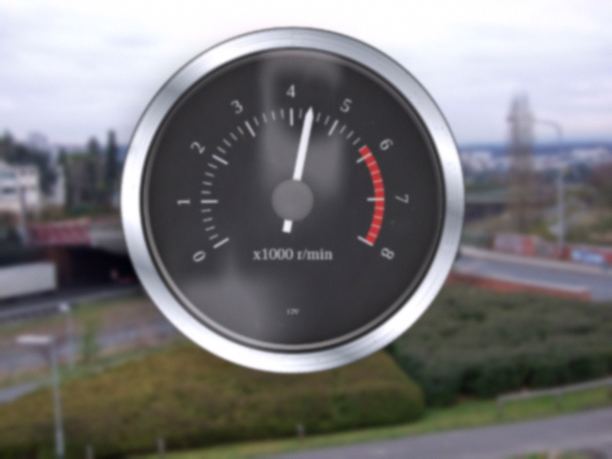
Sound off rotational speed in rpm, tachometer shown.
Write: 4400 rpm
